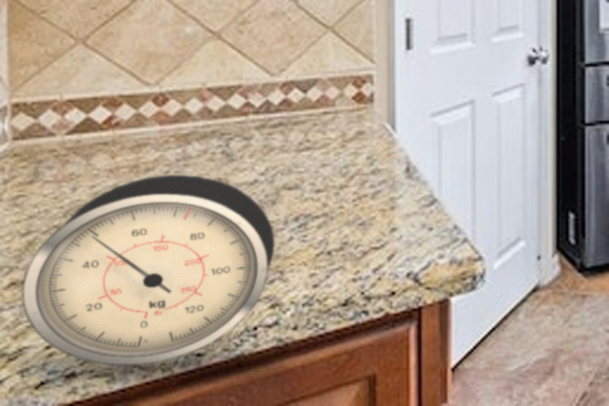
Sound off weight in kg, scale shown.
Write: 50 kg
